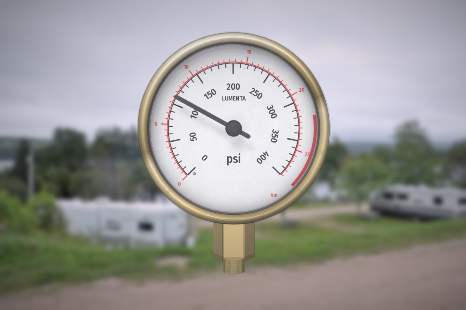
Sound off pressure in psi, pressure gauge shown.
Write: 110 psi
